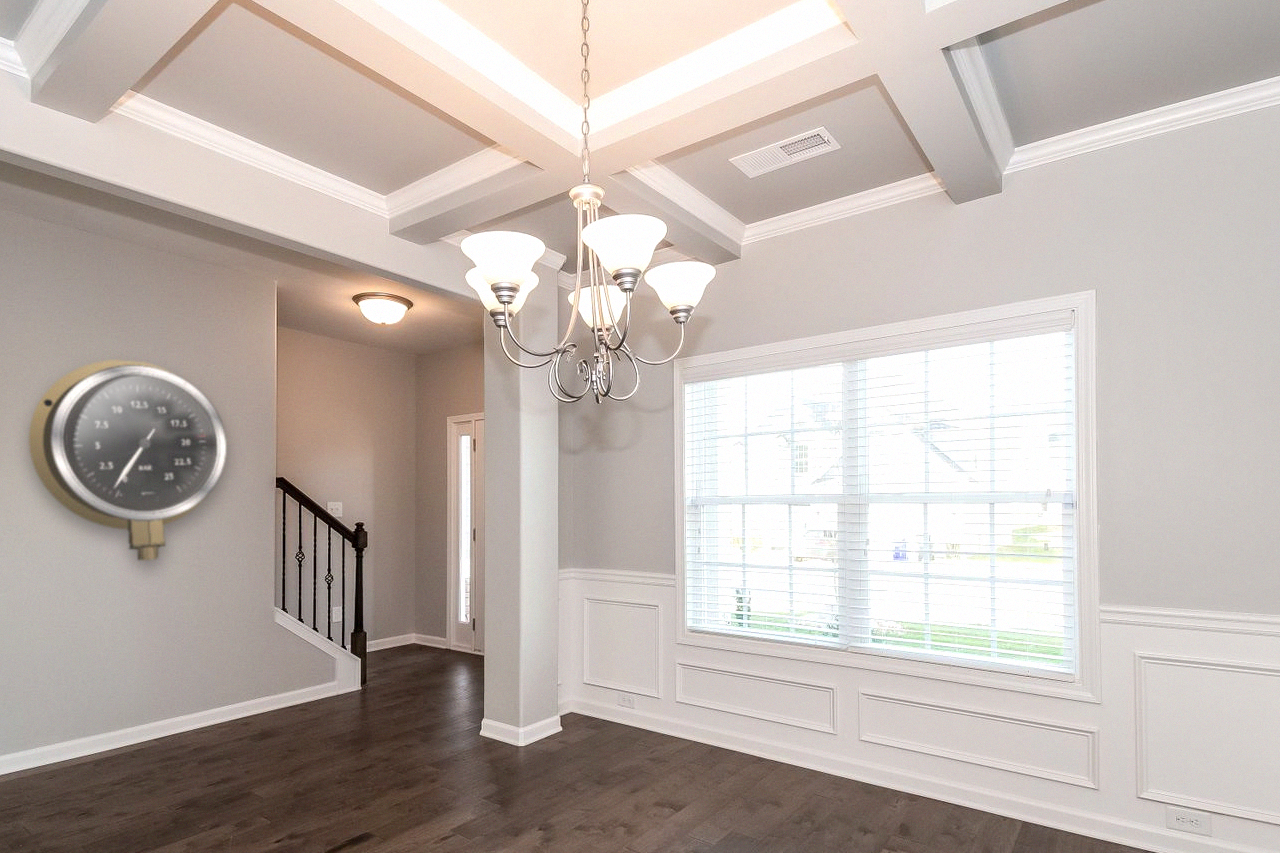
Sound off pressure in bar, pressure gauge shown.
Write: 0.5 bar
